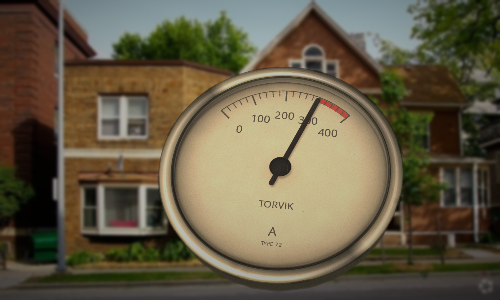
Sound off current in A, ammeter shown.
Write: 300 A
